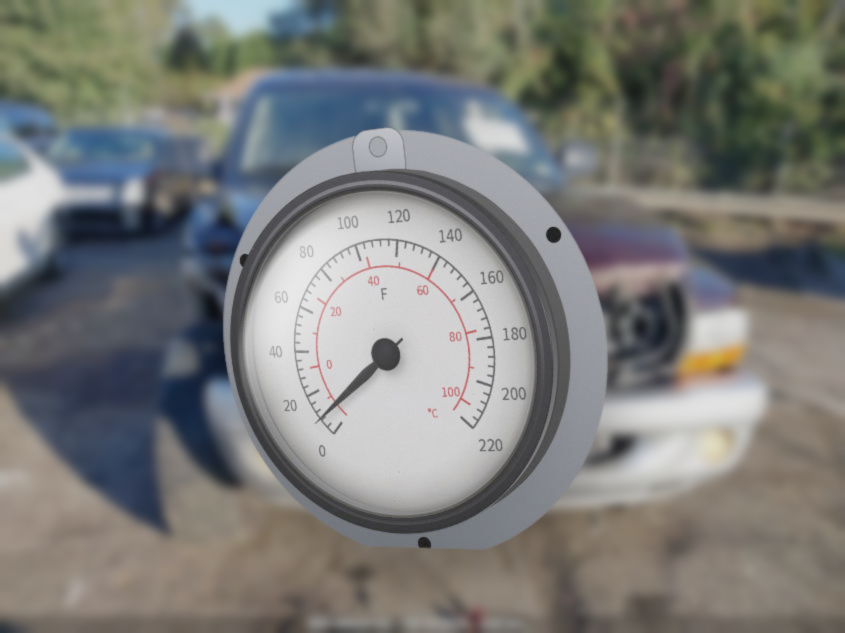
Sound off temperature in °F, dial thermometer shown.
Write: 8 °F
